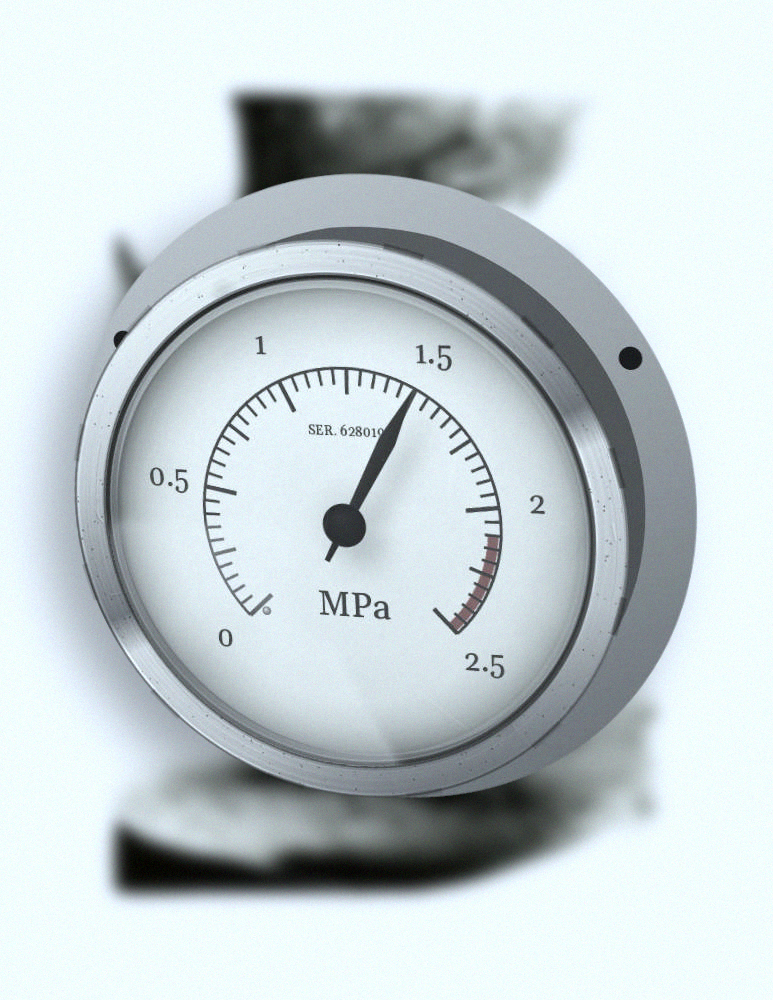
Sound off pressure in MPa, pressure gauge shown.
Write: 1.5 MPa
